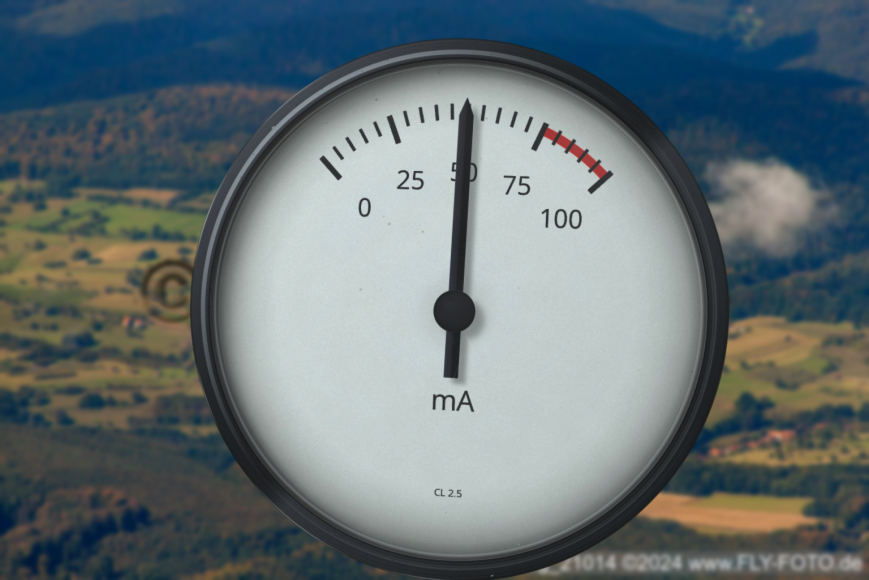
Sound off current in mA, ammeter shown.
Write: 50 mA
